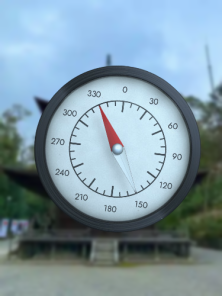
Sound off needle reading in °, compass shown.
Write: 330 °
